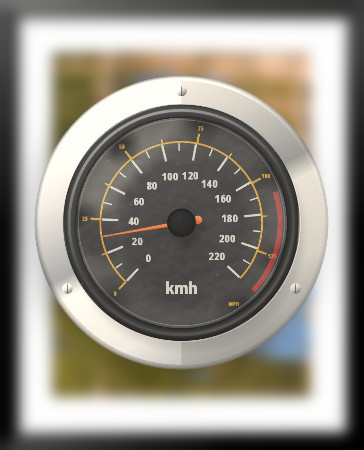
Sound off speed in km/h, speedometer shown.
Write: 30 km/h
